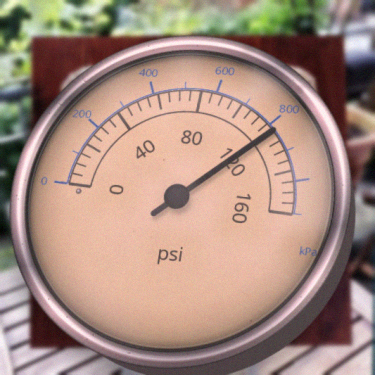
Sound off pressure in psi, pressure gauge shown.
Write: 120 psi
